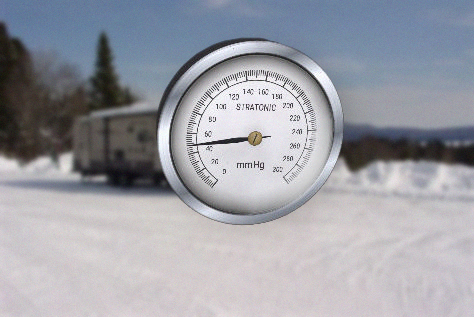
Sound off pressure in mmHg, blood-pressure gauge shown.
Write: 50 mmHg
